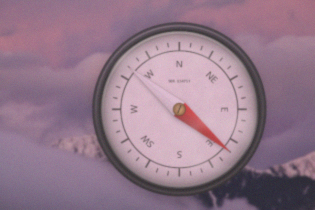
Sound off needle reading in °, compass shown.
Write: 130 °
